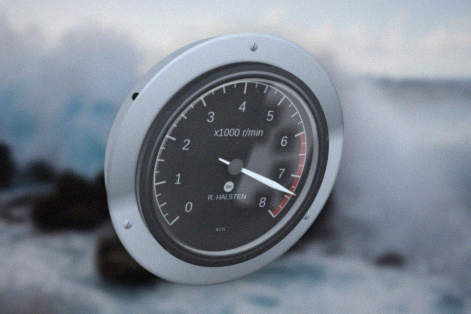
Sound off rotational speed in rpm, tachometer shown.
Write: 7375 rpm
